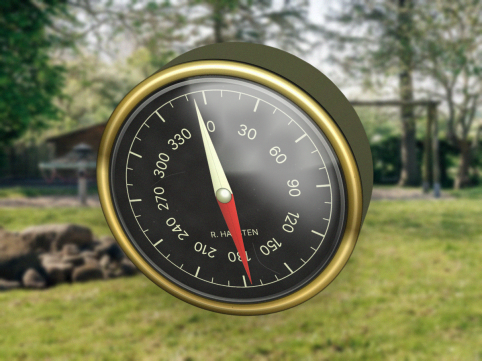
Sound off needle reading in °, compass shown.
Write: 175 °
